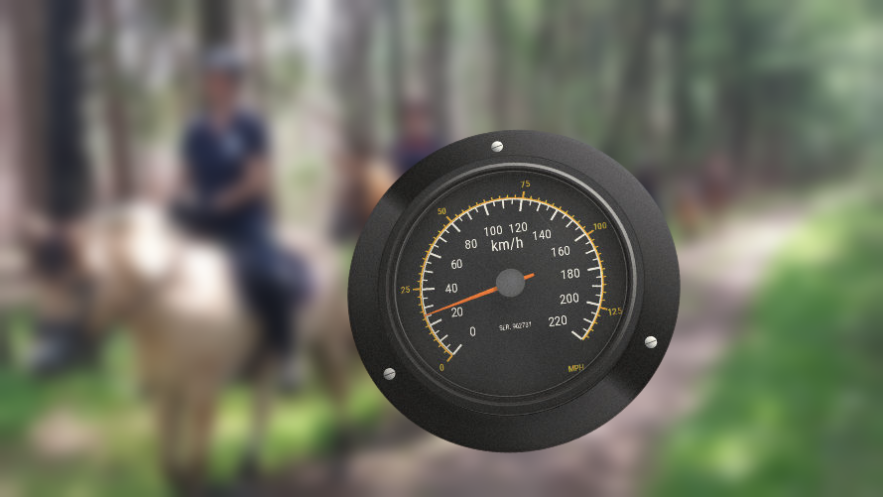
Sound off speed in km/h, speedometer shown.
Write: 25 km/h
